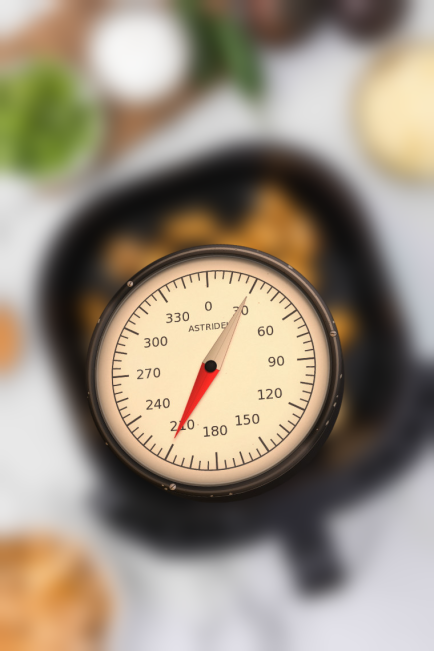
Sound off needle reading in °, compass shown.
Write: 210 °
